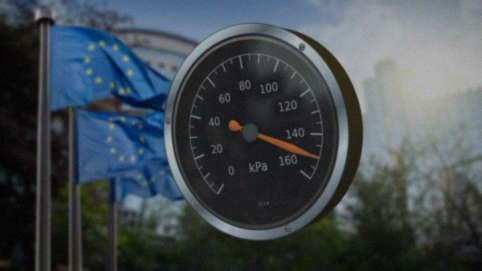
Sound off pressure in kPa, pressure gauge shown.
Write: 150 kPa
